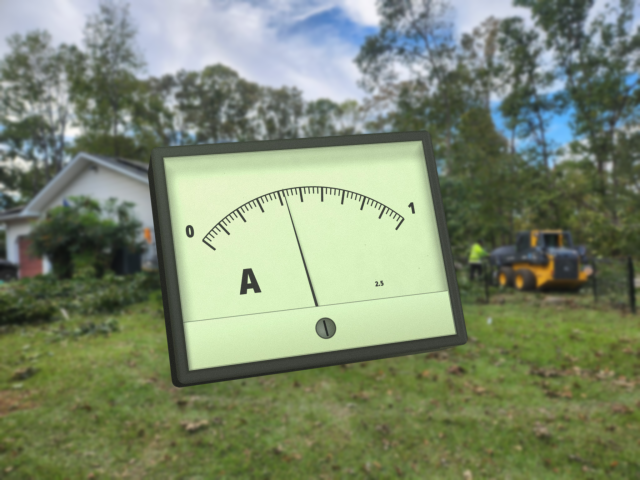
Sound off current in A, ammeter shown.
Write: 0.42 A
